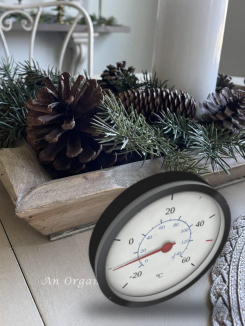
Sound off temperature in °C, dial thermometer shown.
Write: -10 °C
